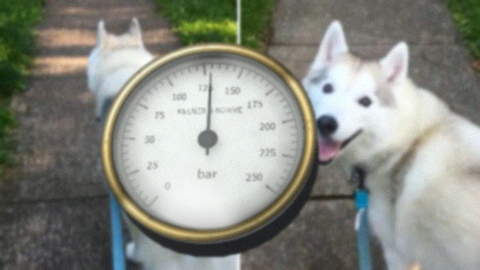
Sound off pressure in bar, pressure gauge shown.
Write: 130 bar
